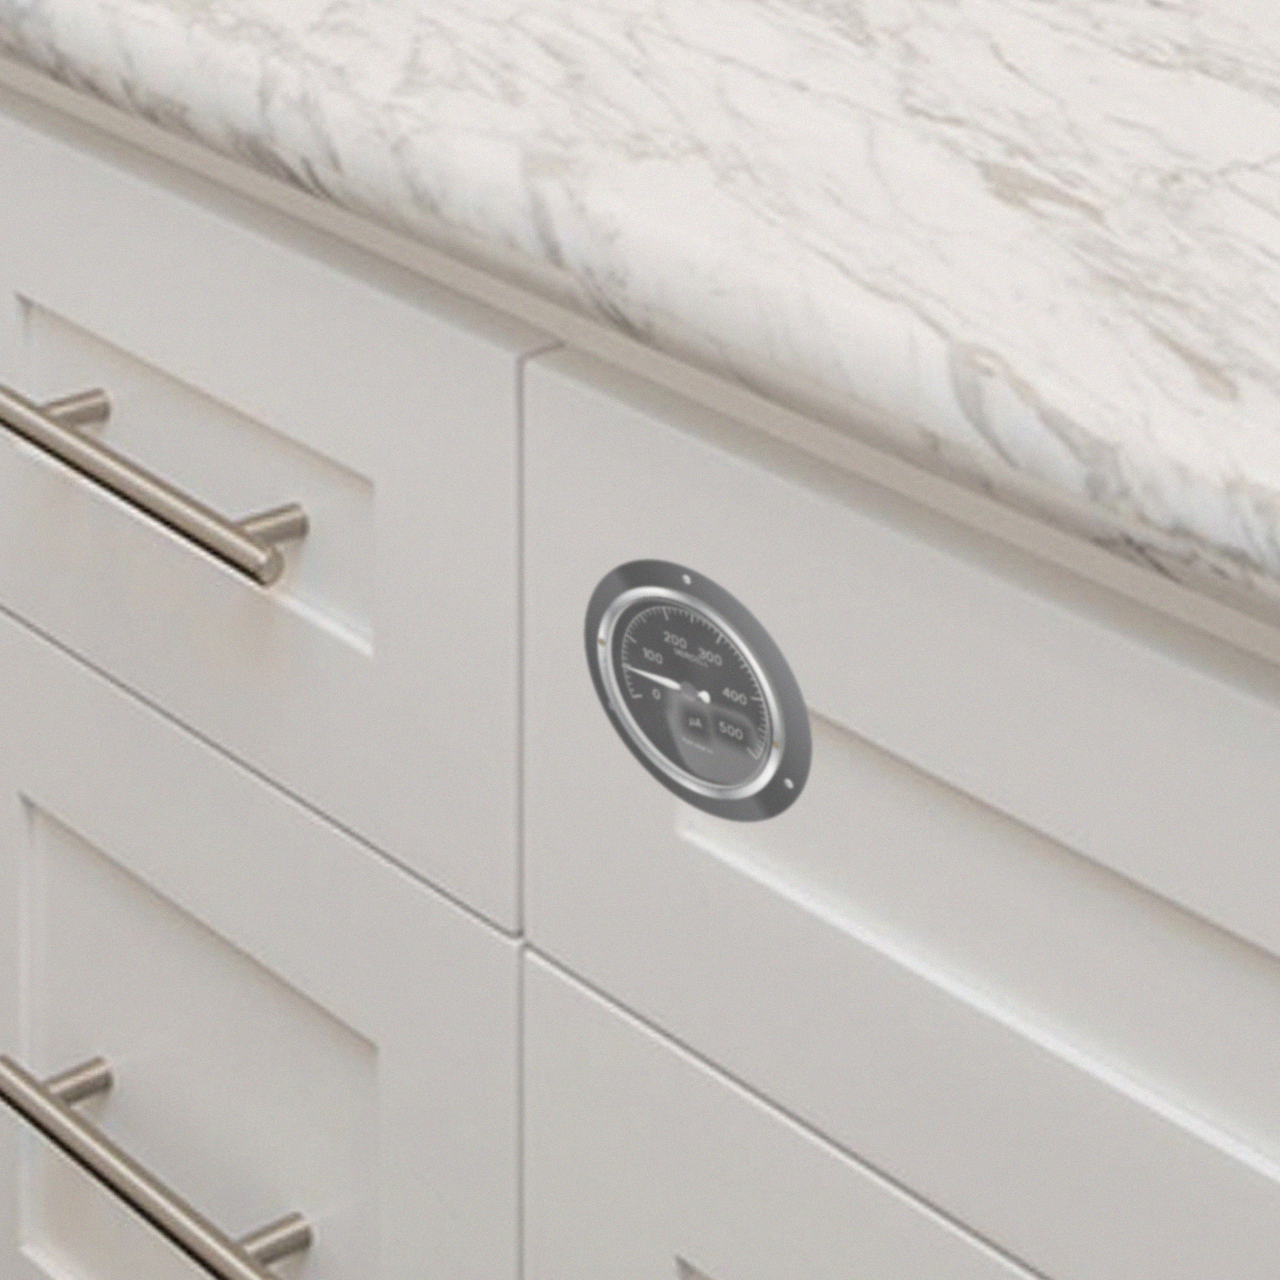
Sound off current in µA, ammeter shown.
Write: 50 µA
